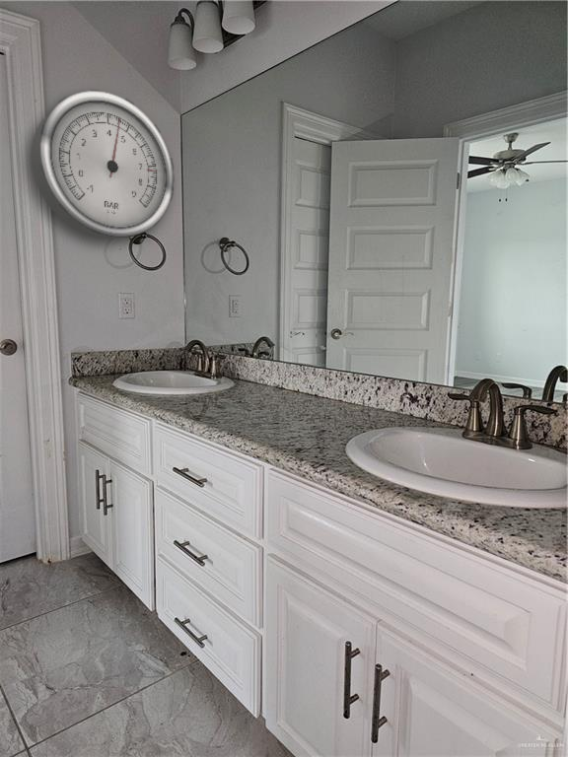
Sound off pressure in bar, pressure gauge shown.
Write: 4.5 bar
